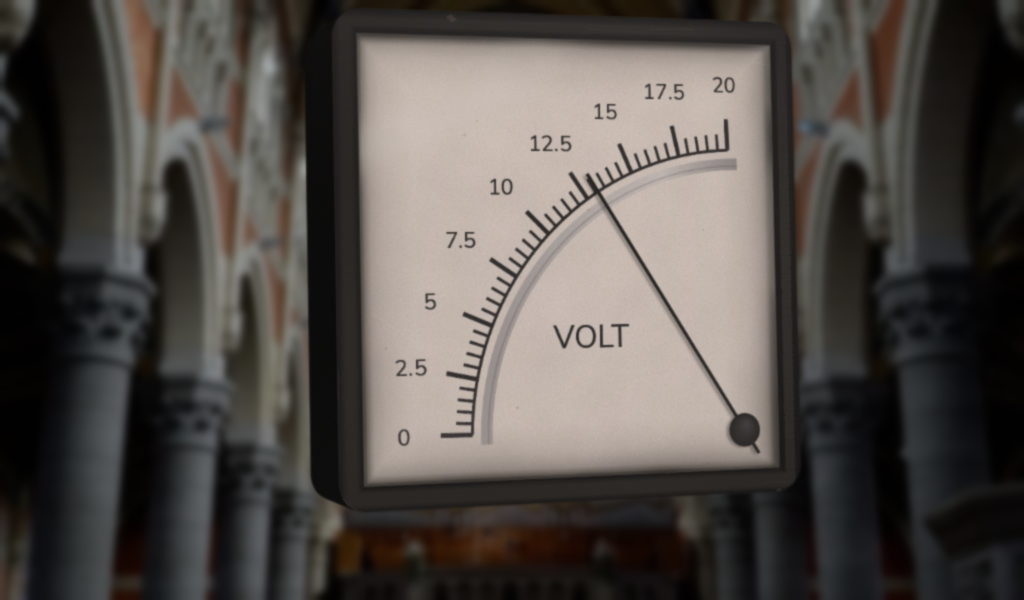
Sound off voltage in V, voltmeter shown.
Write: 13 V
